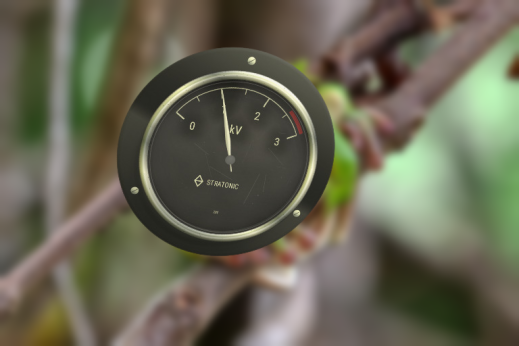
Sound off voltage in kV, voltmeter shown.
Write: 1 kV
